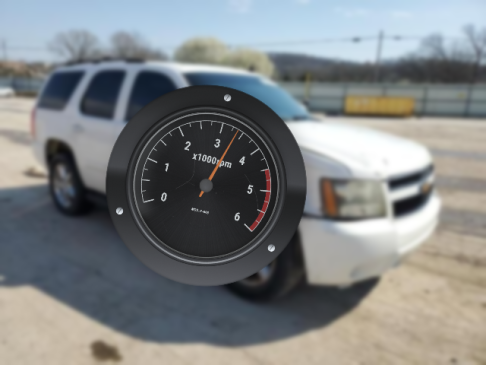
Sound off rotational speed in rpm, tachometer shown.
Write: 3375 rpm
